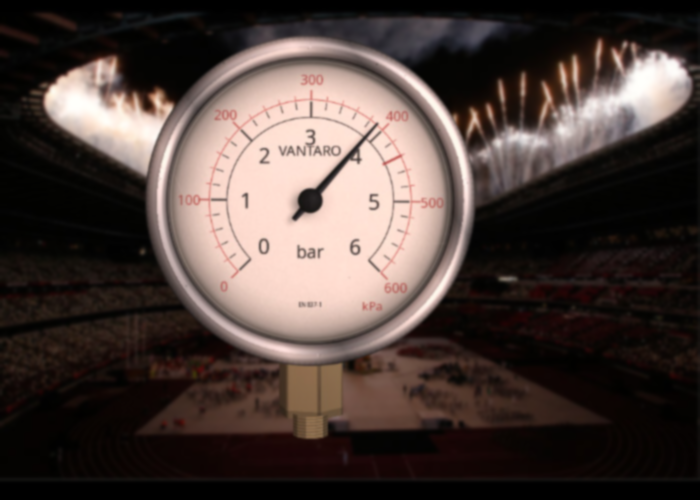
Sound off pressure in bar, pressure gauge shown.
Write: 3.9 bar
